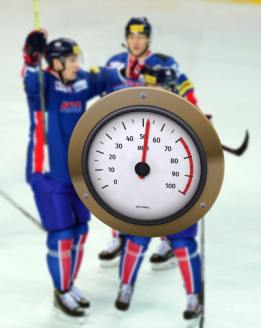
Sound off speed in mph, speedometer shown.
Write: 52.5 mph
